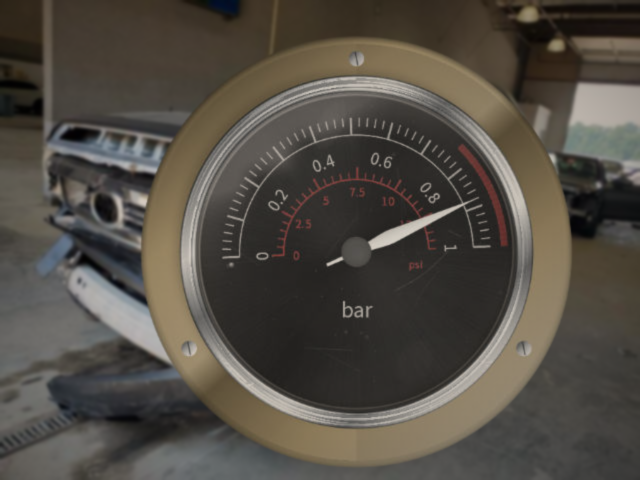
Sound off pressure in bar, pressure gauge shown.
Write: 0.88 bar
